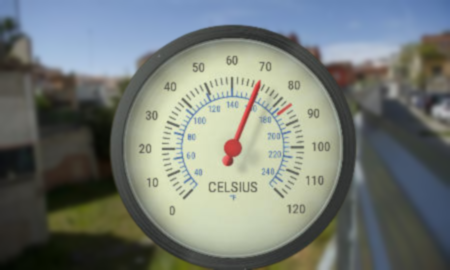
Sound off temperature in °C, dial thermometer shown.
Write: 70 °C
